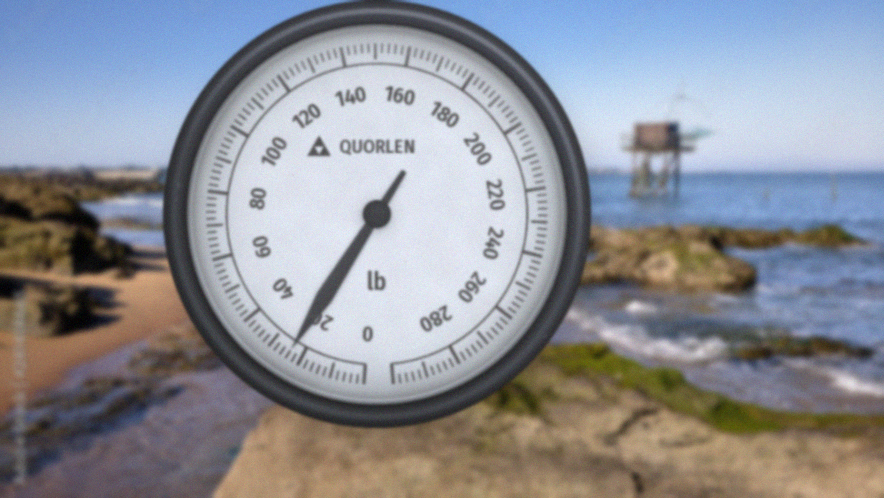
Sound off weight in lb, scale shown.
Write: 24 lb
